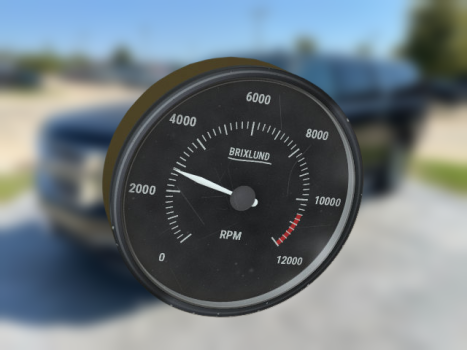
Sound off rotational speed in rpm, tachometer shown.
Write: 2800 rpm
